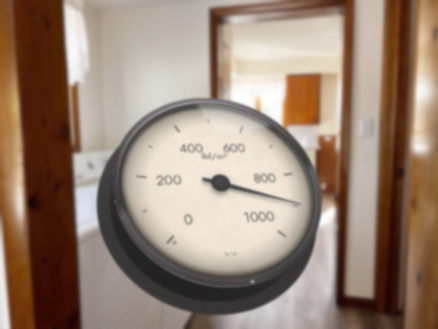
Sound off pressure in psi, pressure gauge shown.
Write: 900 psi
